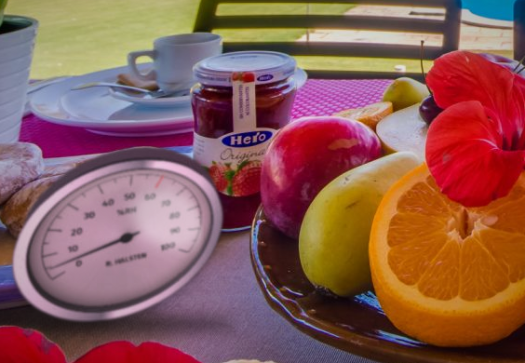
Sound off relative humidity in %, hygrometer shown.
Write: 5 %
